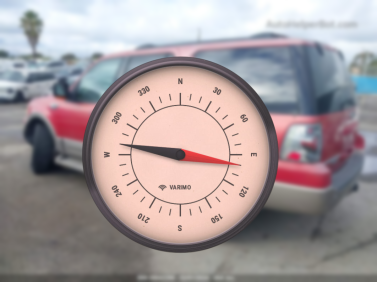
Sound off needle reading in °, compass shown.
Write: 100 °
